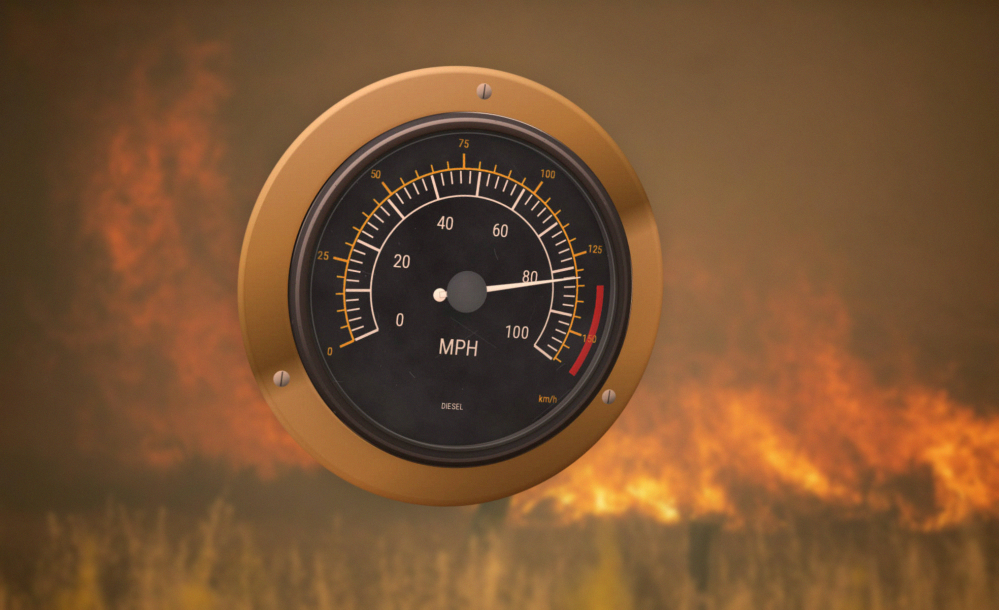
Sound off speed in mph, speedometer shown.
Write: 82 mph
